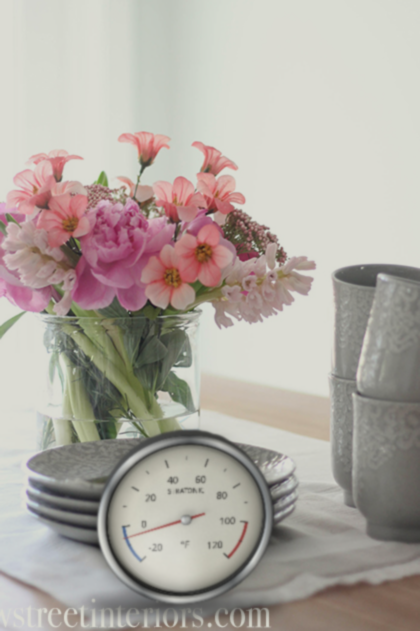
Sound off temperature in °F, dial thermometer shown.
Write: -5 °F
